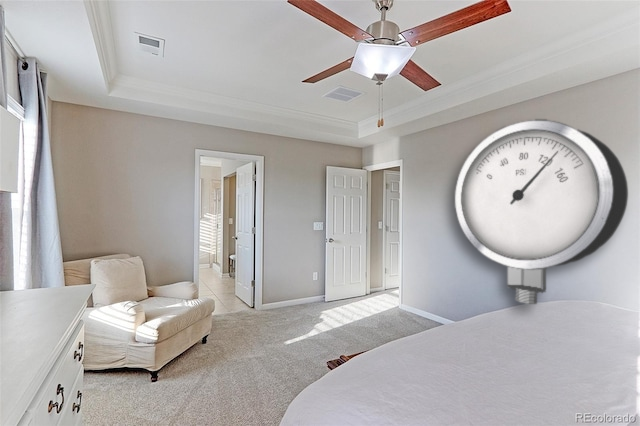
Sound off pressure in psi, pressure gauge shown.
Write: 130 psi
